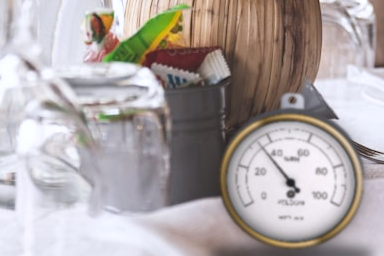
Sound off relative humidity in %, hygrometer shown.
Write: 35 %
